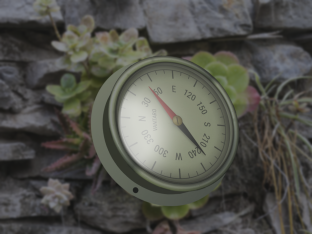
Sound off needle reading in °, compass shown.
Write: 50 °
